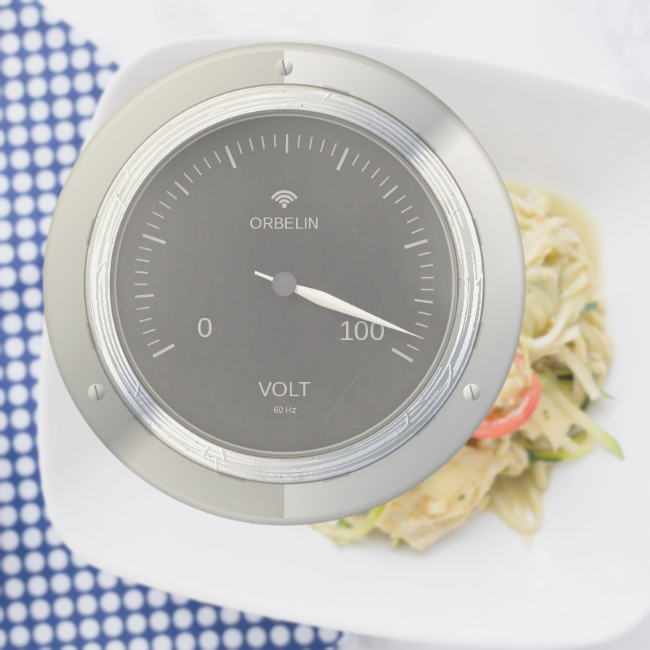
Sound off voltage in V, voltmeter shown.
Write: 96 V
